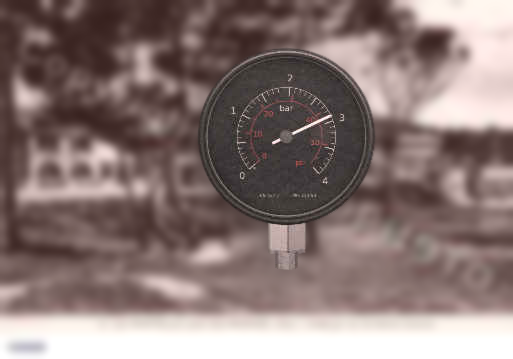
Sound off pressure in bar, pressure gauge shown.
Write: 2.9 bar
